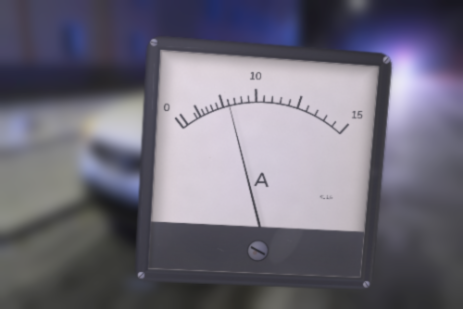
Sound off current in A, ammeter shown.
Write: 8 A
